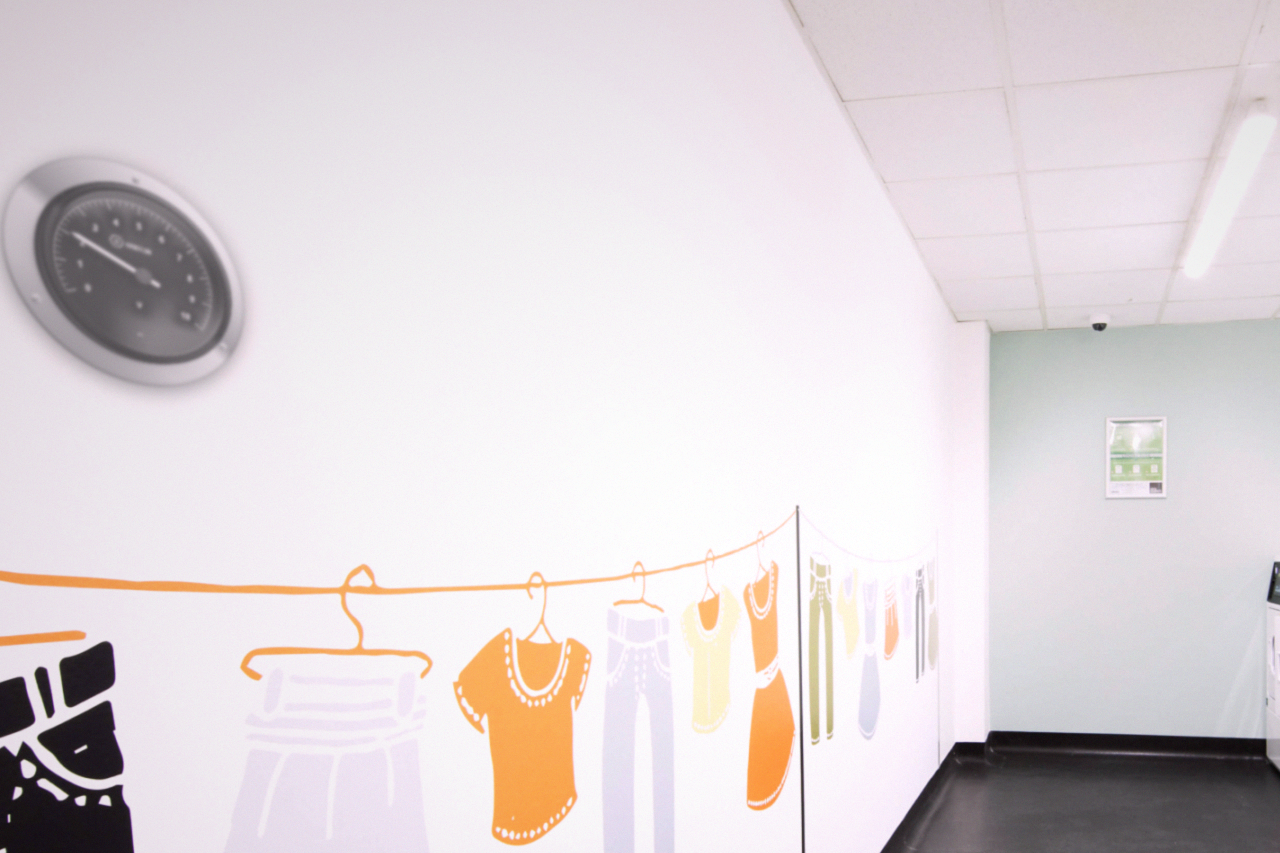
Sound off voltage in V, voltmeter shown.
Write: 2 V
